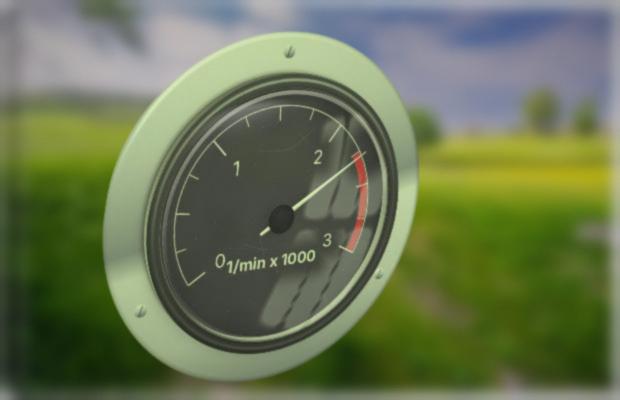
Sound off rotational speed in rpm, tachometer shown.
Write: 2250 rpm
